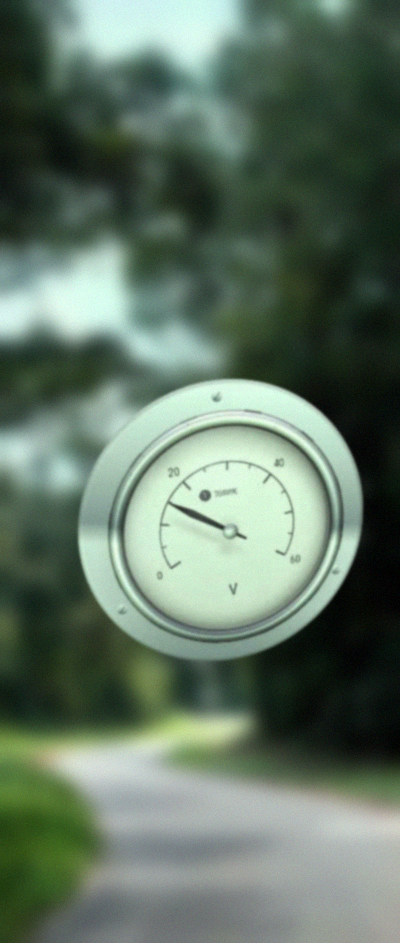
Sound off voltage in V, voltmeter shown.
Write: 15 V
